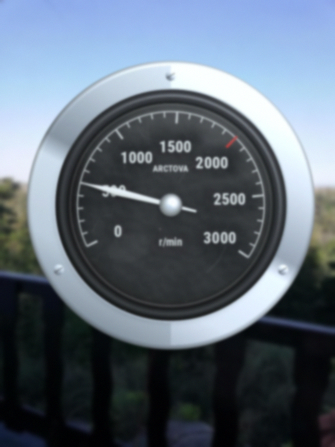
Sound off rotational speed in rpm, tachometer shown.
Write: 500 rpm
